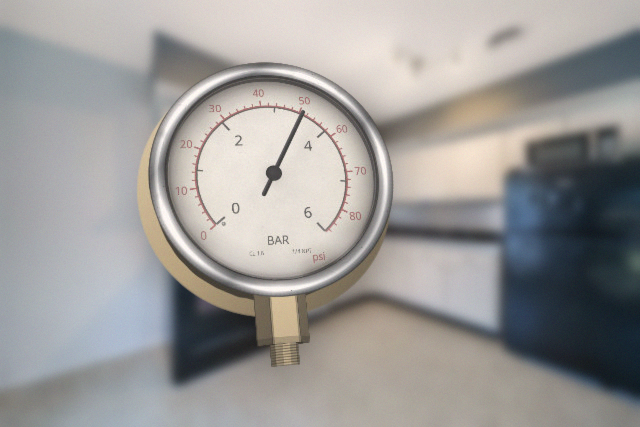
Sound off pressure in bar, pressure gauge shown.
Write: 3.5 bar
